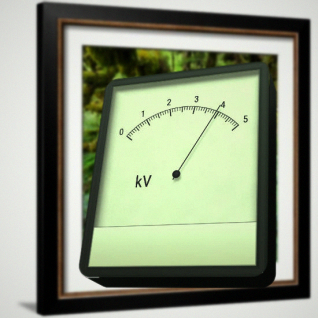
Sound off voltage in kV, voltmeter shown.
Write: 4 kV
